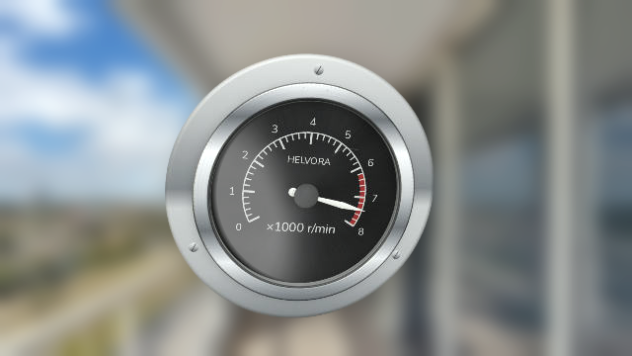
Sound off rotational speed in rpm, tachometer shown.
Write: 7400 rpm
